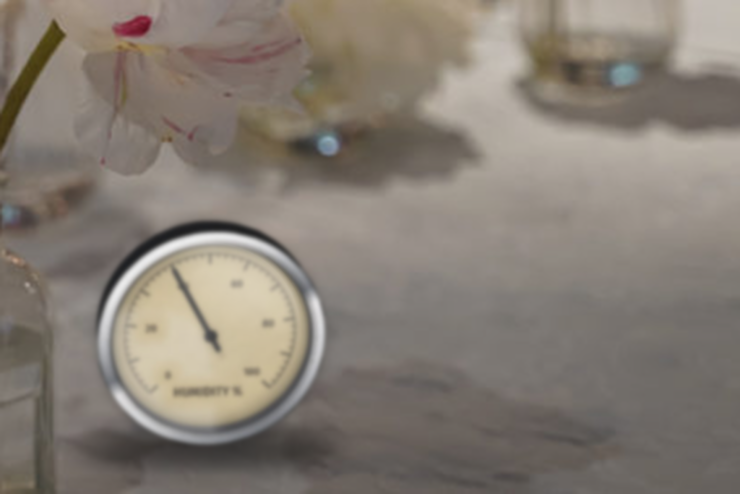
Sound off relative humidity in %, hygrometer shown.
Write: 40 %
